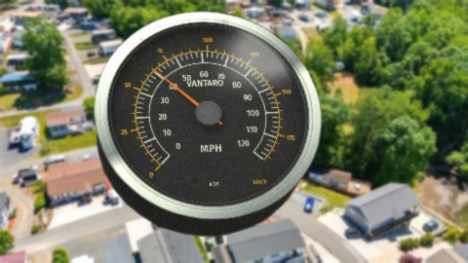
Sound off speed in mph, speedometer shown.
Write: 40 mph
